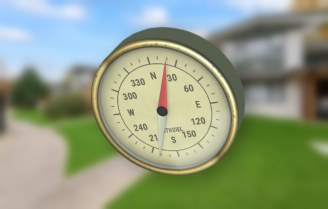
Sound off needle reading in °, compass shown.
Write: 20 °
